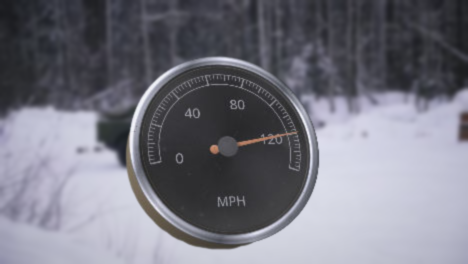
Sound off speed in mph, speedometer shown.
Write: 120 mph
